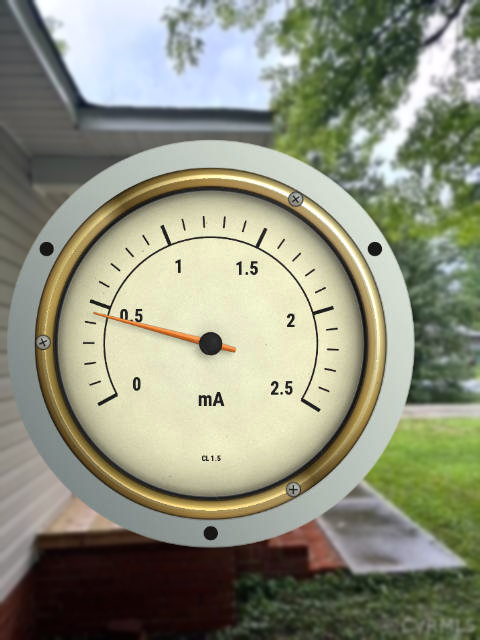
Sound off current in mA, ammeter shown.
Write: 0.45 mA
